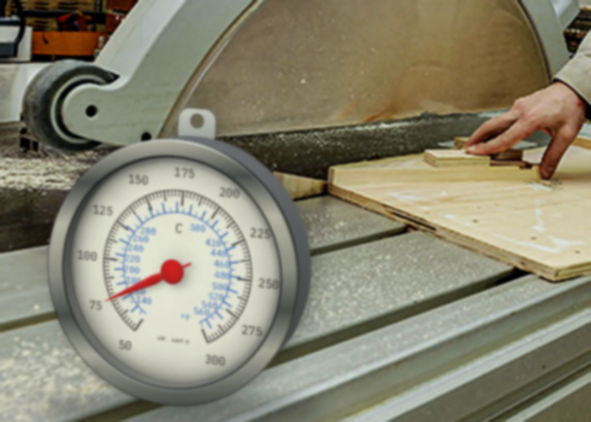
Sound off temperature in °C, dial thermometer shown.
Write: 75 °C
